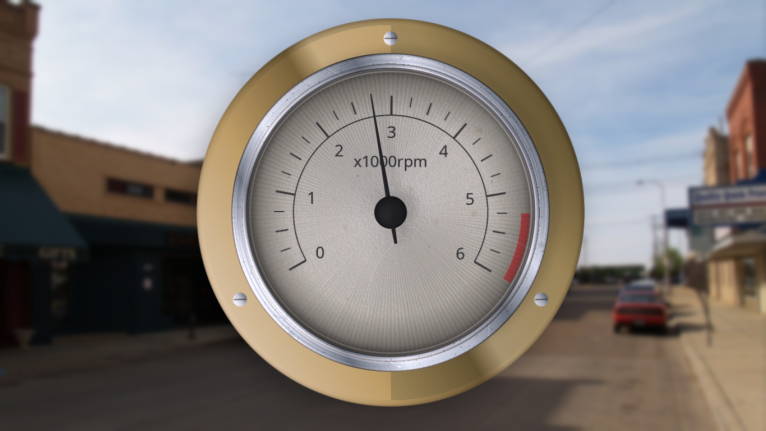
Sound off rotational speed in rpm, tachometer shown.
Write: 2750 rpm
